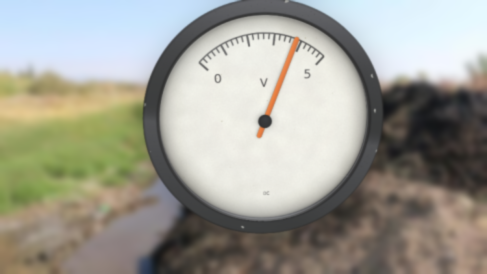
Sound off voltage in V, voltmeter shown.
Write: 3.8 V
